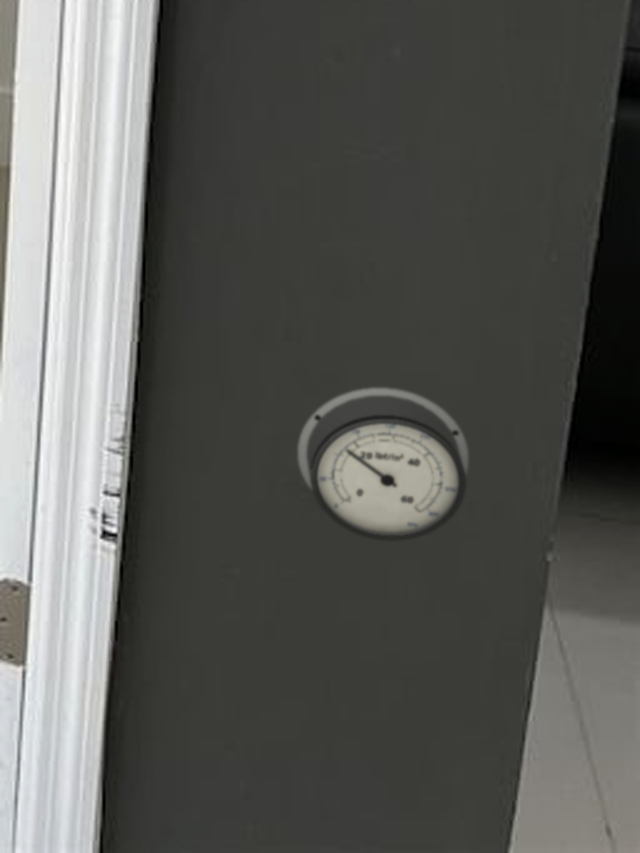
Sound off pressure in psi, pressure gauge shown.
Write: 17.5 psi
